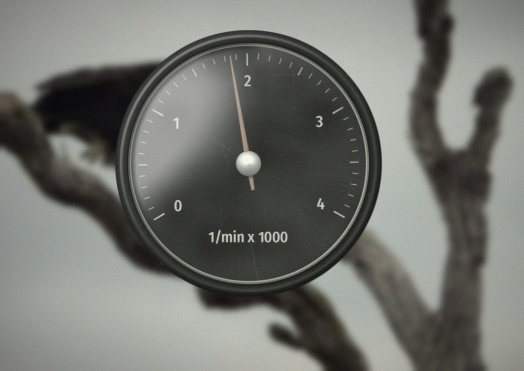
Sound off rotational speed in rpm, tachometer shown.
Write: 1850 rpm
